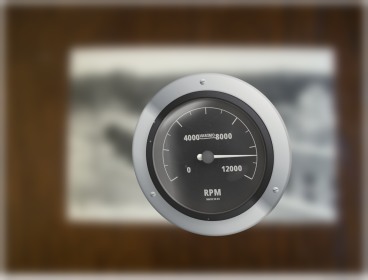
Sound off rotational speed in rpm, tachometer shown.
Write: 10500 rpm
